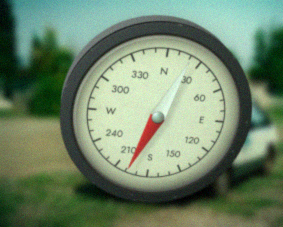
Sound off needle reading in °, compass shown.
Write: 200 °
